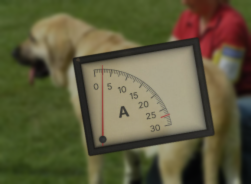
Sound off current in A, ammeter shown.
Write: 2.5 A
